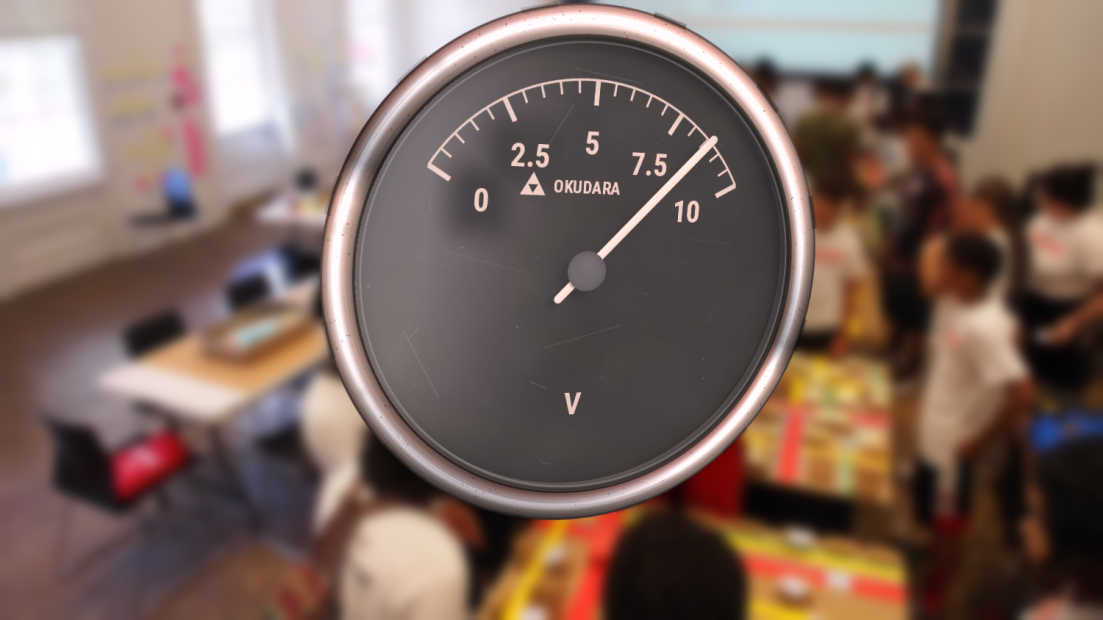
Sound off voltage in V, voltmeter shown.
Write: 8.5 V
